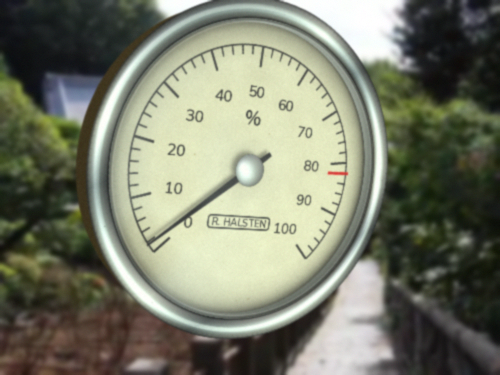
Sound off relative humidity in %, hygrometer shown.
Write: 2 %
